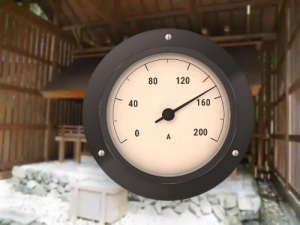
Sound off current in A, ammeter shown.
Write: 150 A
